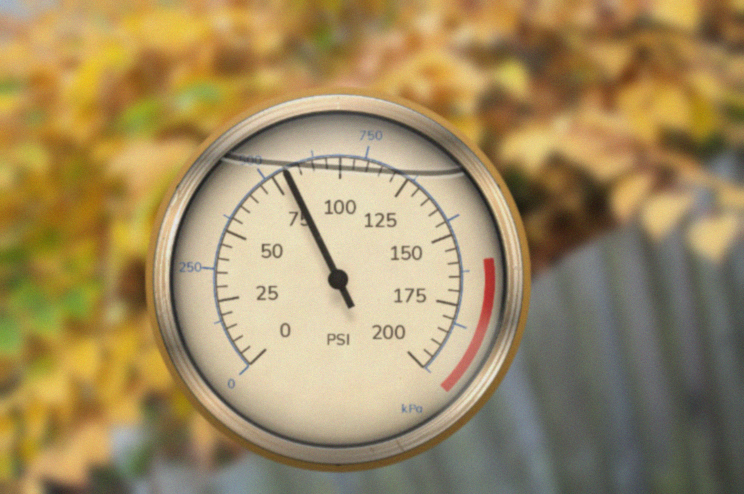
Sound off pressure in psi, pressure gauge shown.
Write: 80 psi
